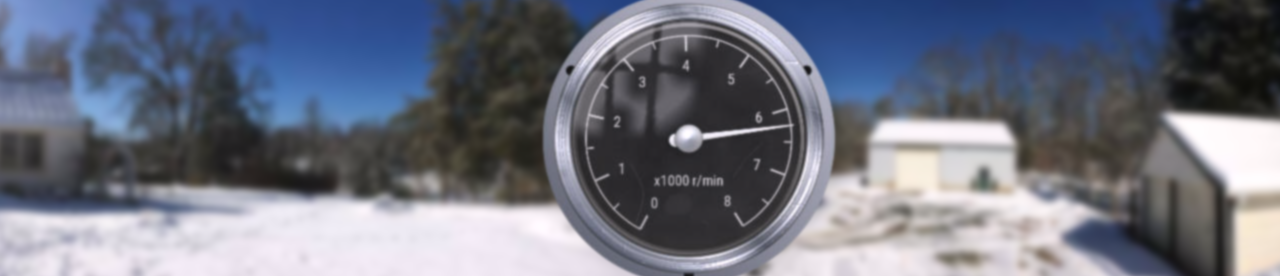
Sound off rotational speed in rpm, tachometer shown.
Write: 6250 rpm
